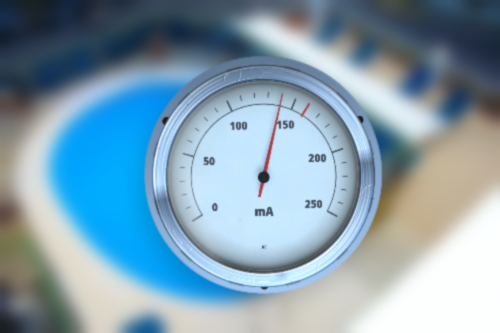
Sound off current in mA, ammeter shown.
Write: 140 mA
